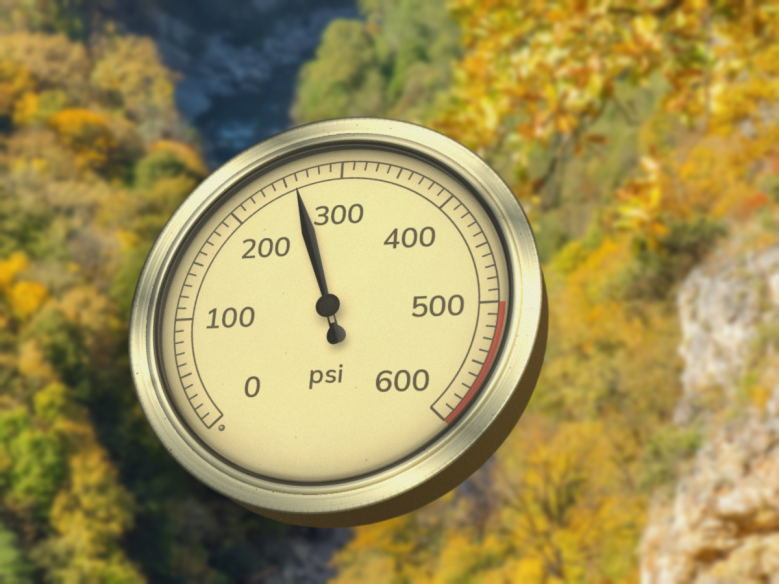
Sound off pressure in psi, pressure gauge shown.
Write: 260 psi
